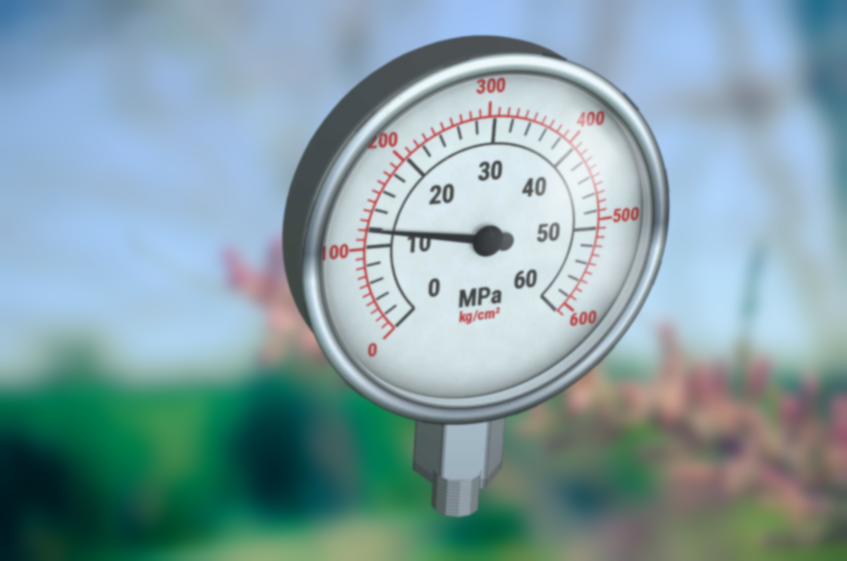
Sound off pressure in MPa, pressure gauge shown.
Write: 12 MPa
